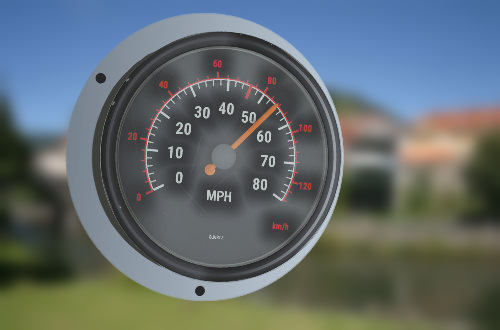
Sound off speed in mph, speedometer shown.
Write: 54 mph
